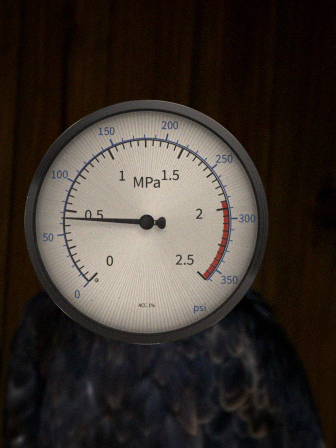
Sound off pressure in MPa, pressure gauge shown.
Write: 0.45 MPa
